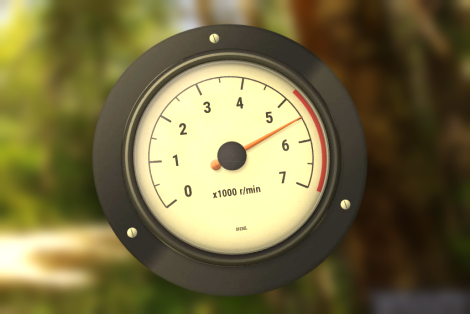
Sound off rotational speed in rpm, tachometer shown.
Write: 5500 rpm
